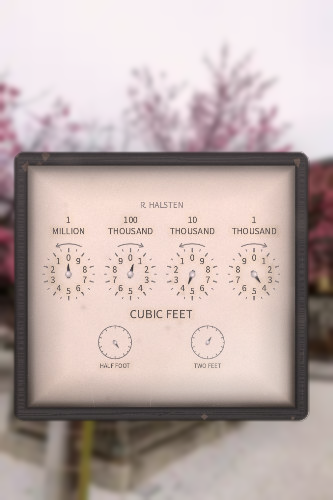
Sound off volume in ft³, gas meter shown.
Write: 4400 ft³
